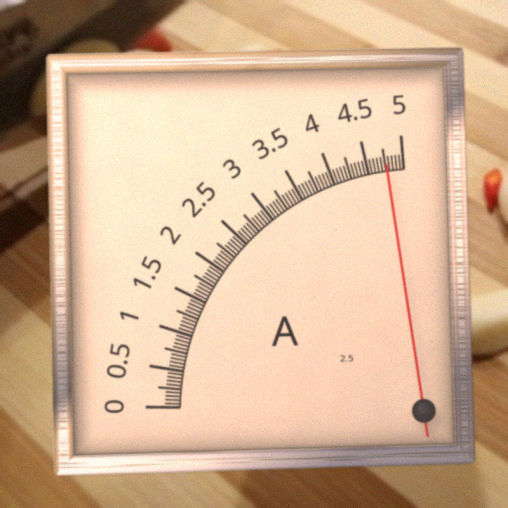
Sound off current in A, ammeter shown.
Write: 4.75 A
